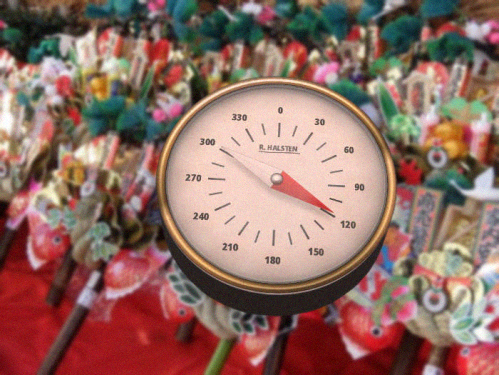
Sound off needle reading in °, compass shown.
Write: 120 °
